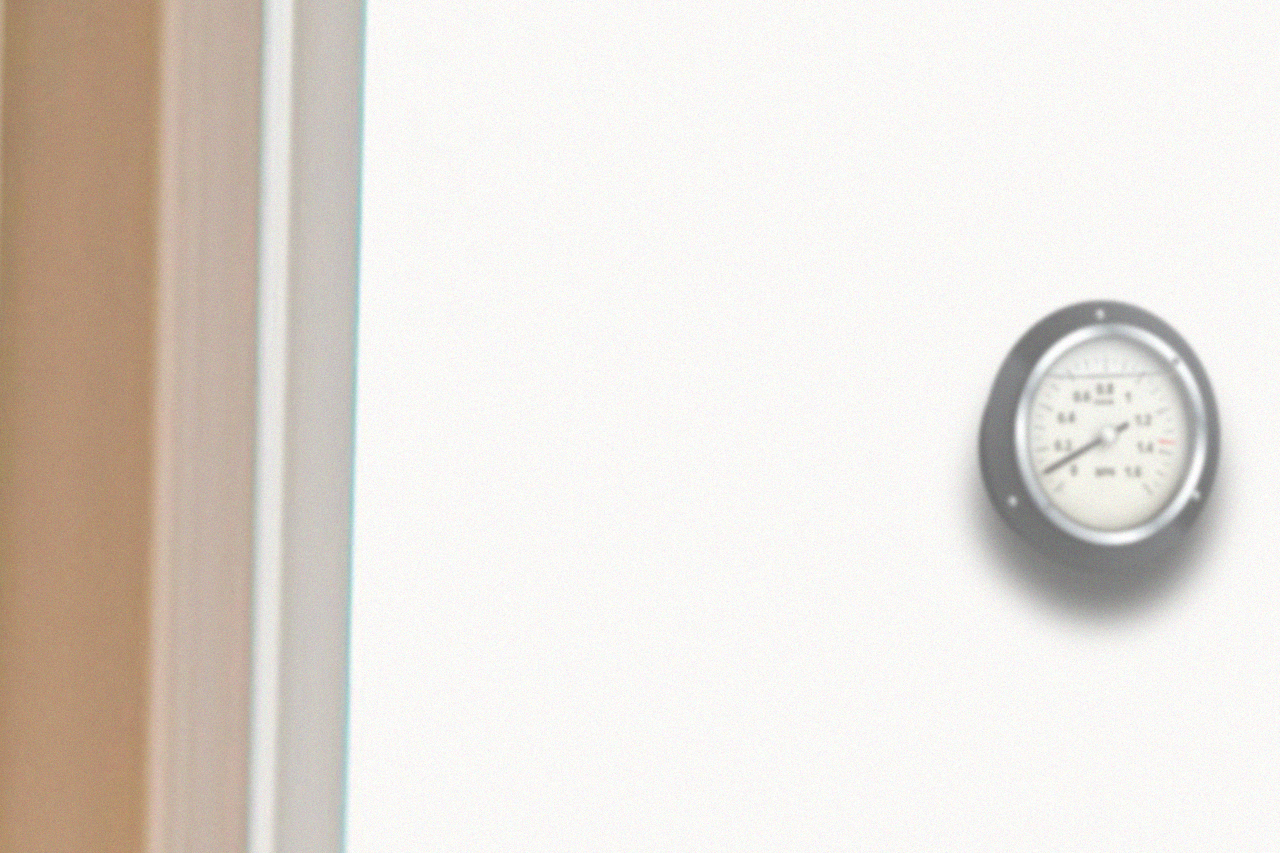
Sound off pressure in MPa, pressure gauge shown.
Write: 0.1 MPa
